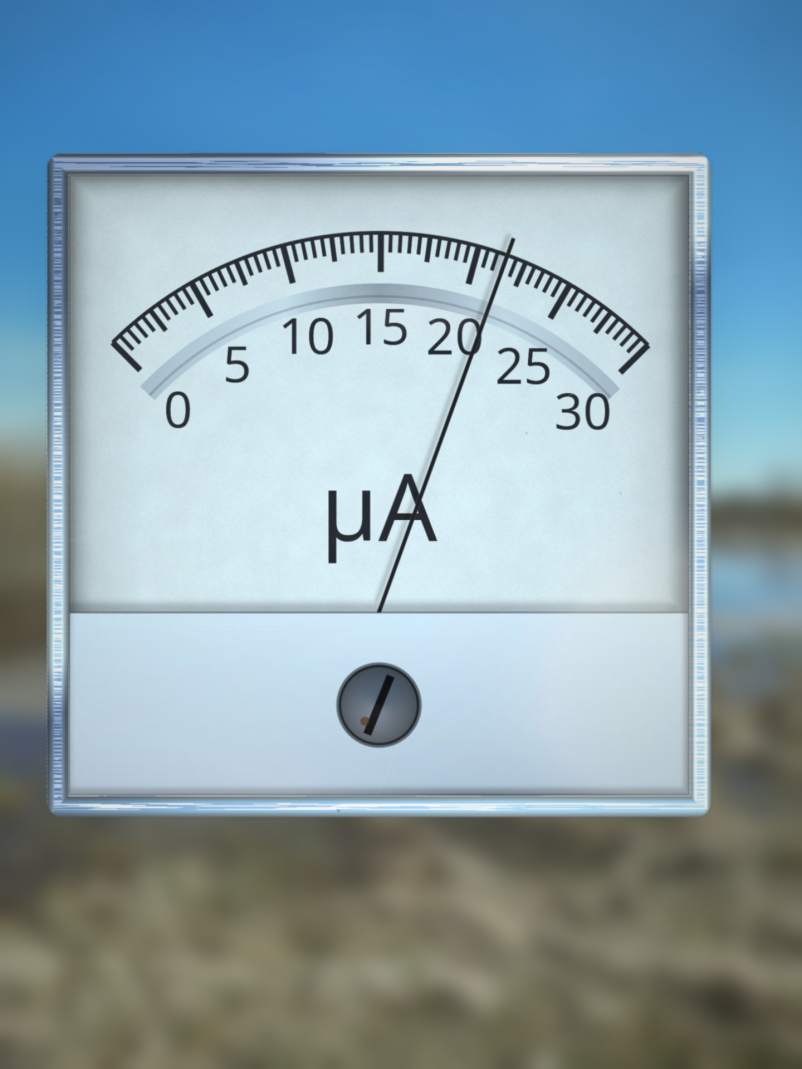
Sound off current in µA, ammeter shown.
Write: 21.5 µA
